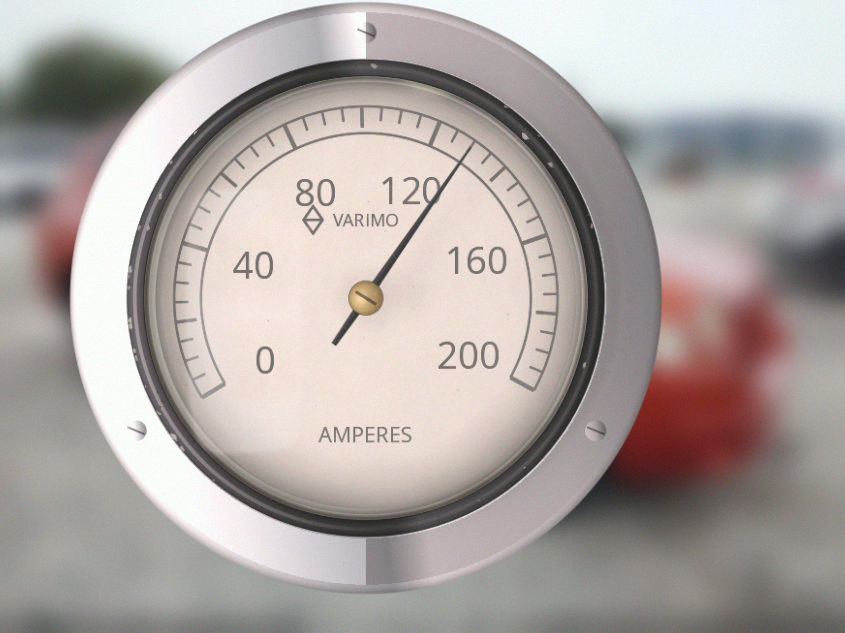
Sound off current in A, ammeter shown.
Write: 130 A
